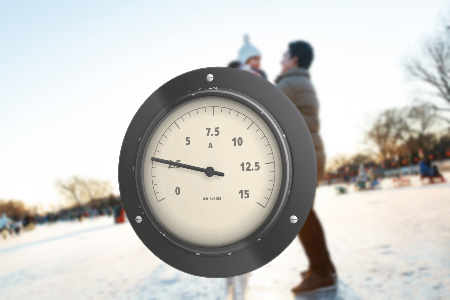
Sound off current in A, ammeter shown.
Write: 2.5 A
